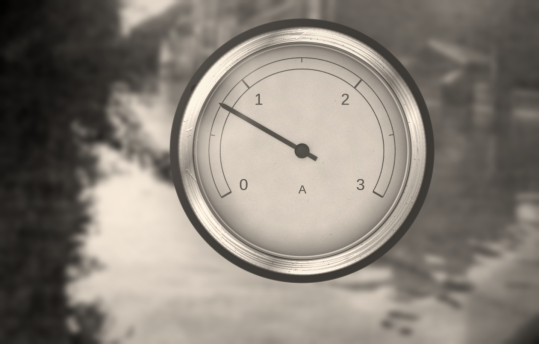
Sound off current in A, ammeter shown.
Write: 0.75 A
